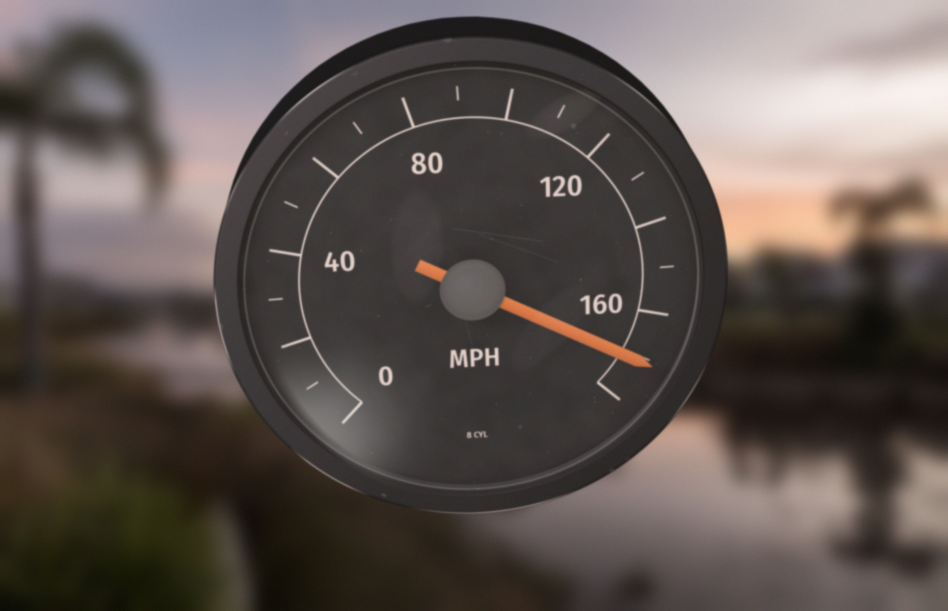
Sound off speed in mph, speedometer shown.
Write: 170 mph
